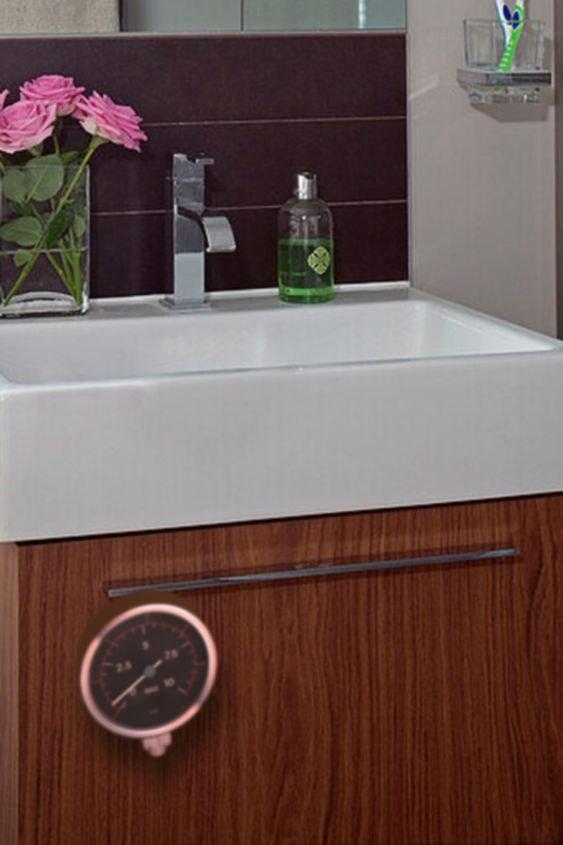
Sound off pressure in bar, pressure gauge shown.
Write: 0.5 bar
